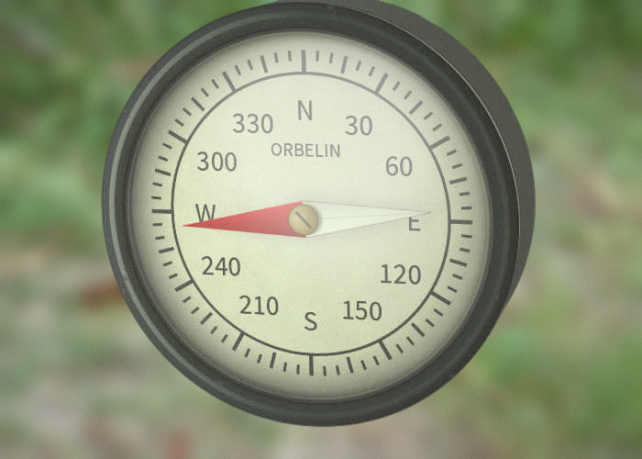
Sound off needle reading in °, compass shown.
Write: 265 °
